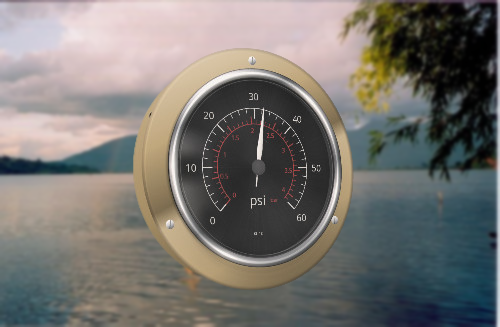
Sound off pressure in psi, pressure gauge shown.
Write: 32 psi
